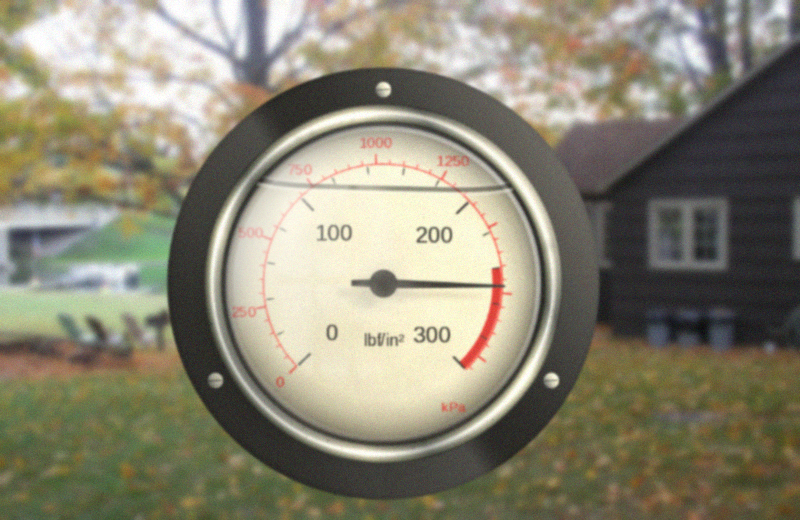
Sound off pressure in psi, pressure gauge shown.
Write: 250 psi
